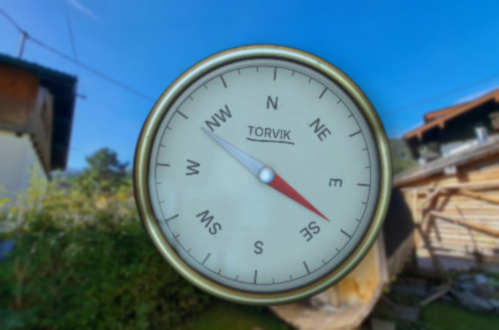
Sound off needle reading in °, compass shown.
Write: 120 °
